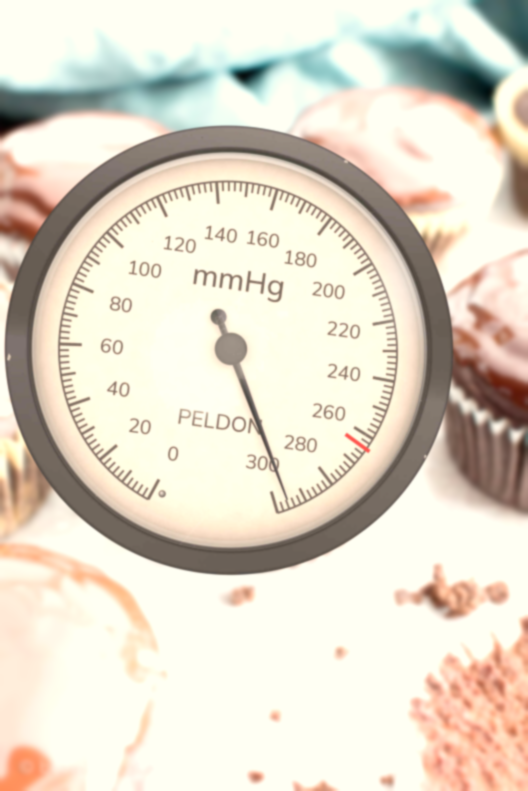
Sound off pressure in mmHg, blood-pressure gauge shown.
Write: 296 mmHg
